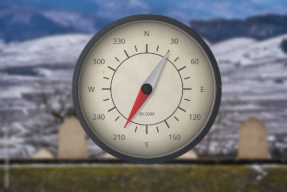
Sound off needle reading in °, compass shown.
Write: 210 °
